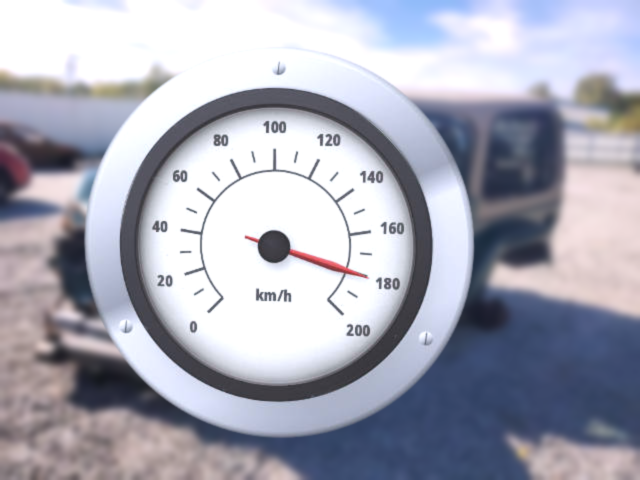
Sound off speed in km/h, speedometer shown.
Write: 180 km/h
